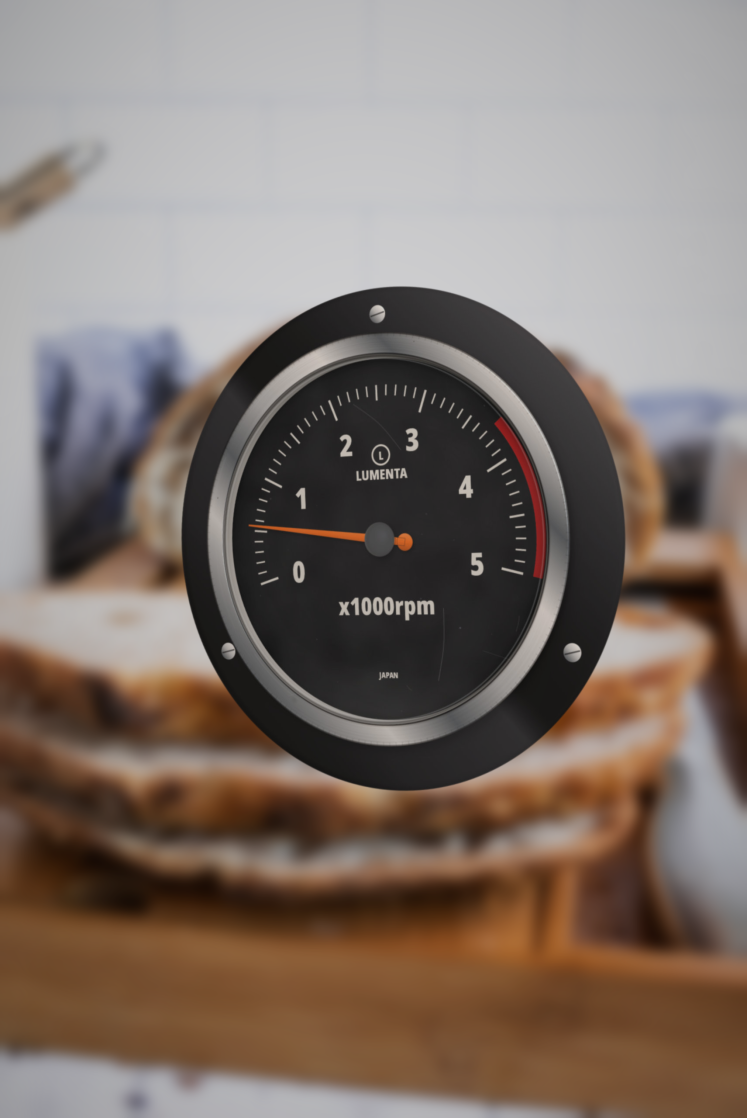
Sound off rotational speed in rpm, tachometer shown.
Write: 550 rpm
